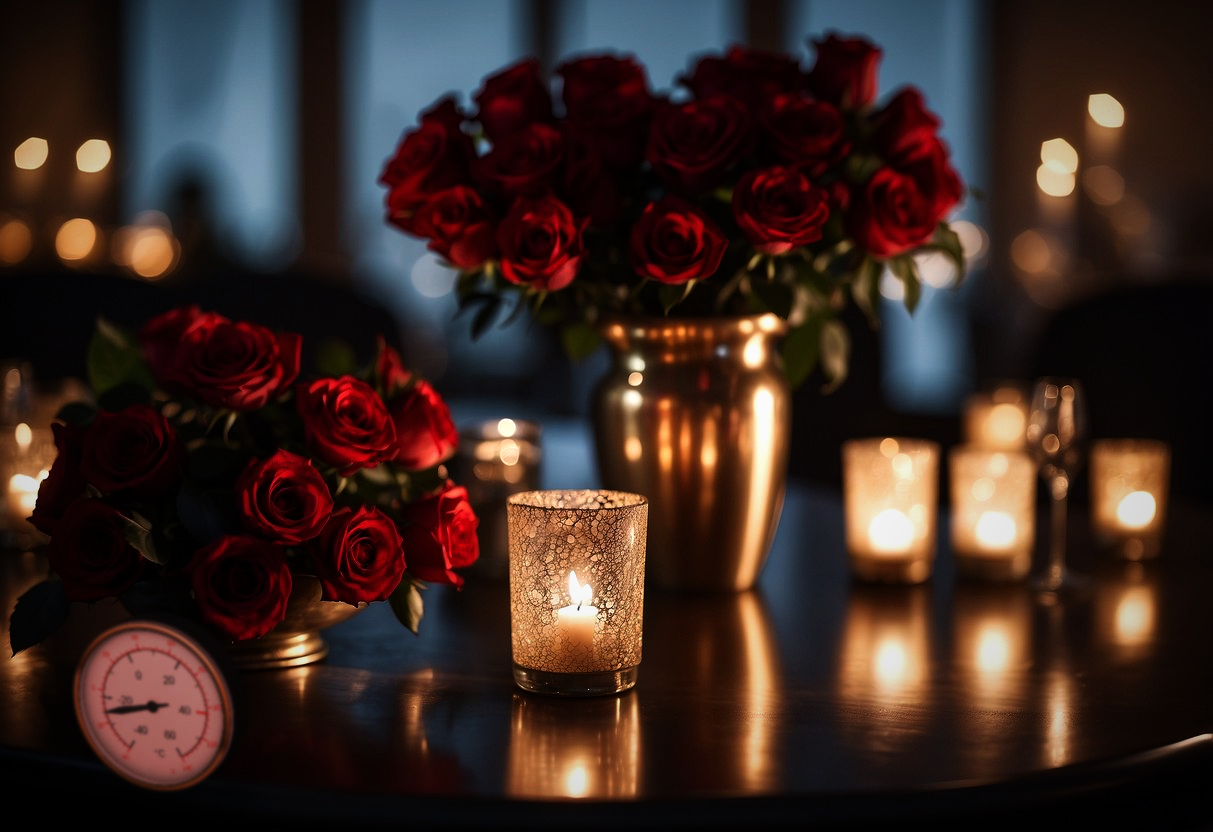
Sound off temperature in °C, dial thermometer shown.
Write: -25 °C
